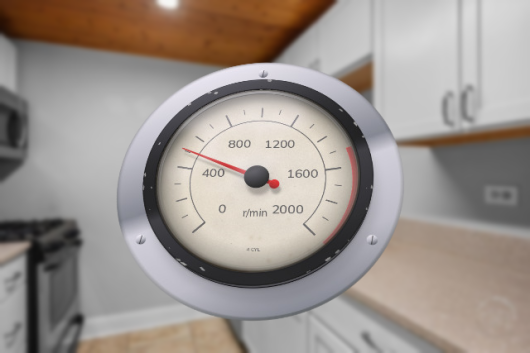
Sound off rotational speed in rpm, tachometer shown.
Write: 500 rpm
